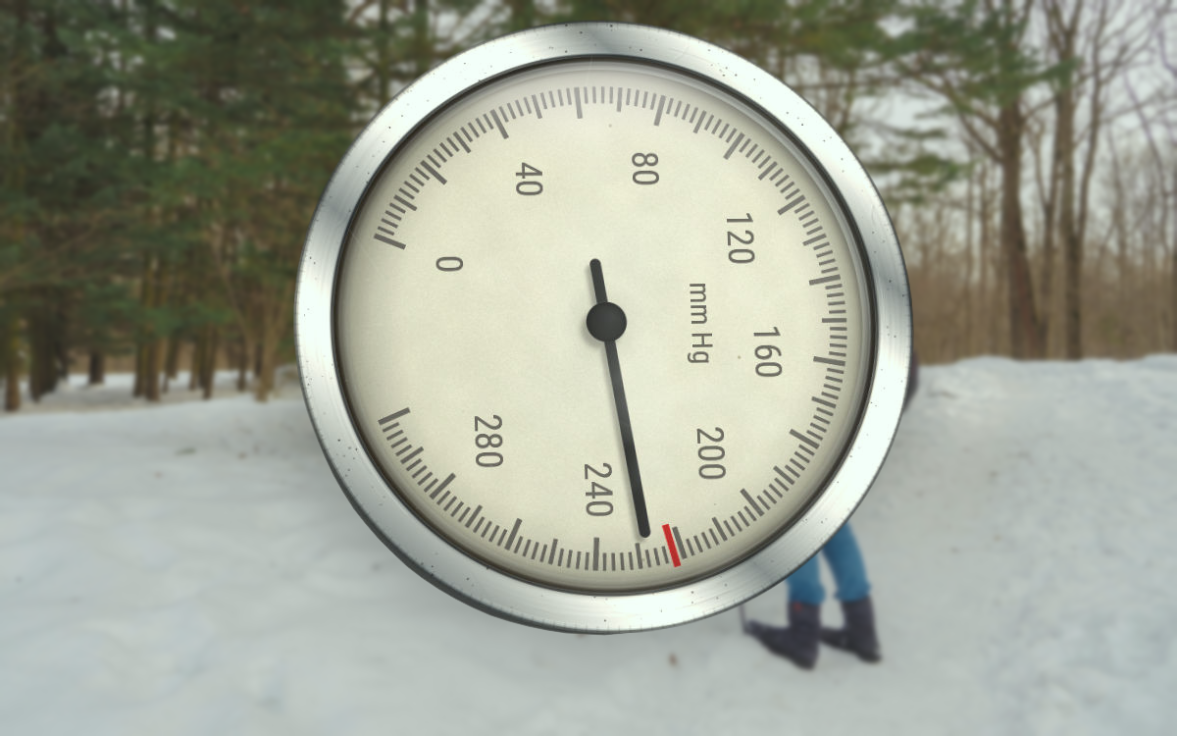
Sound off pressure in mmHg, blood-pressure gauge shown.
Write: 228 mmHg
